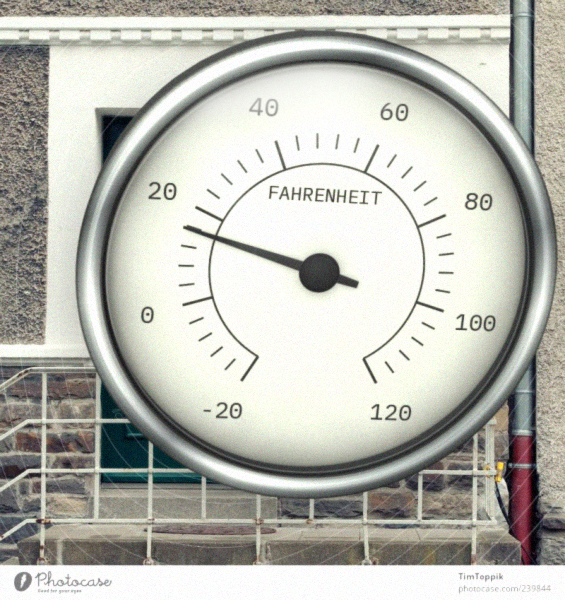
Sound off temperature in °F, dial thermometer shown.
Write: 16 °F
